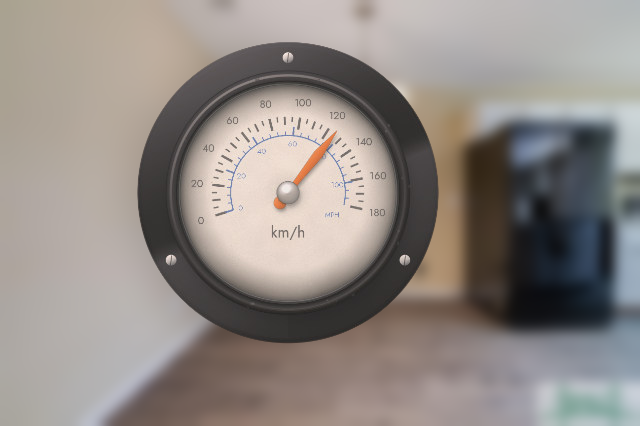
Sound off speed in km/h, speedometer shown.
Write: 125 km/h
